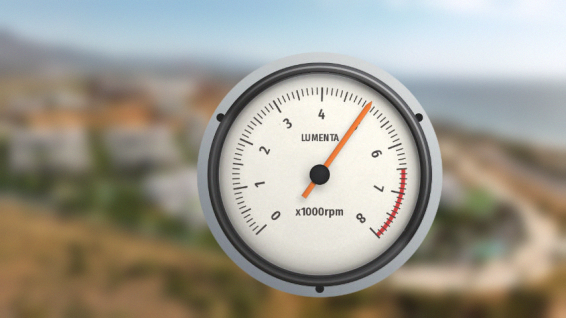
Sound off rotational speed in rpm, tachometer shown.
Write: 5000 rpm
